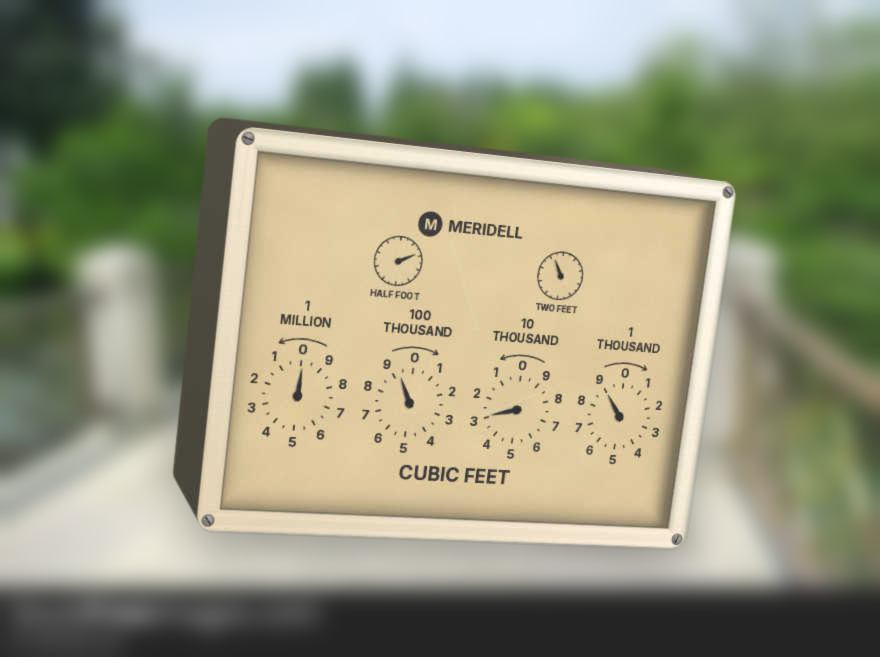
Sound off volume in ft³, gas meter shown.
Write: 992900 ft³
